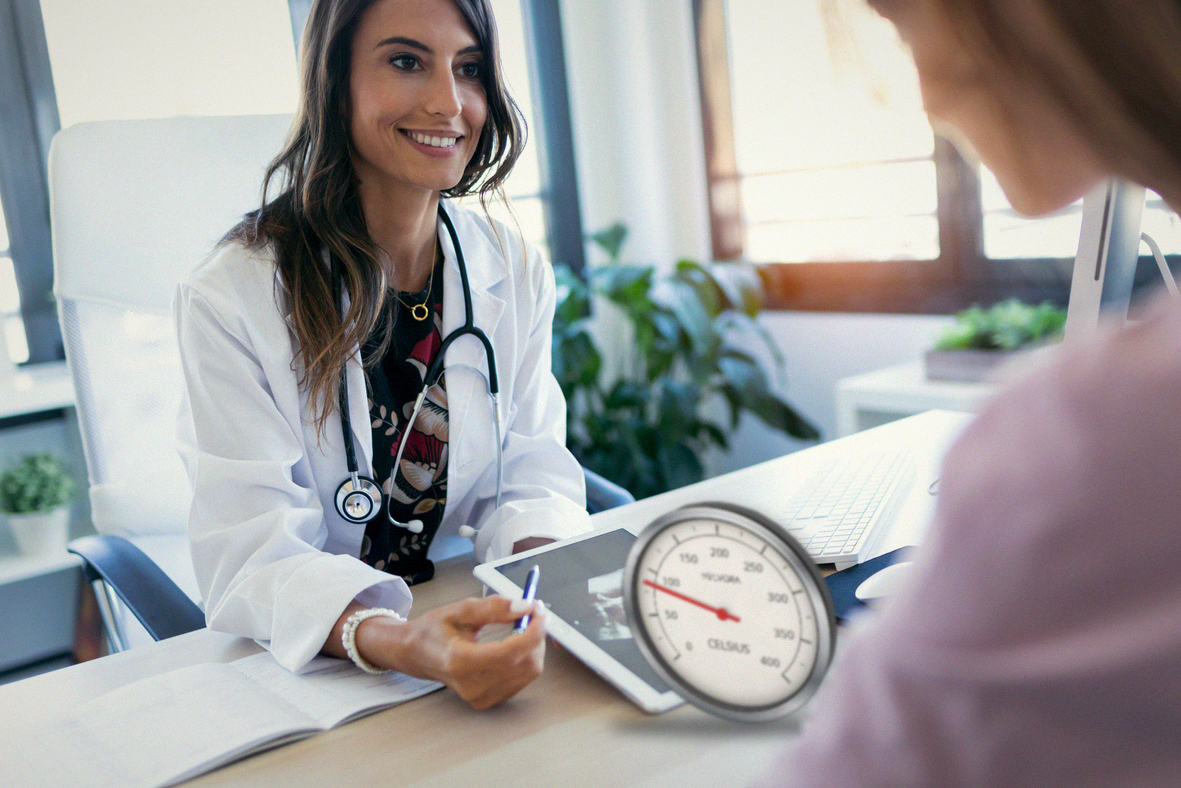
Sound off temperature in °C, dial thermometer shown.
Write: 87.5 °C
